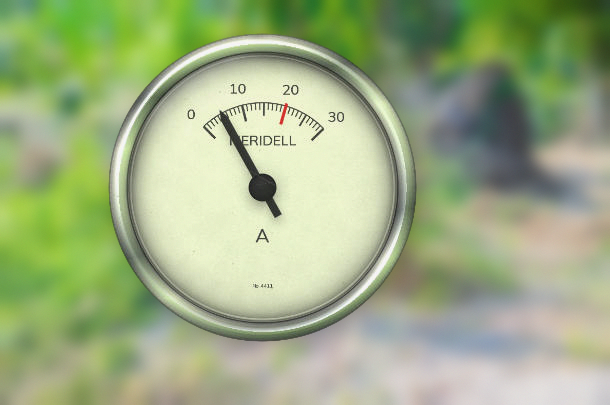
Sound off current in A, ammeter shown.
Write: 5 A
